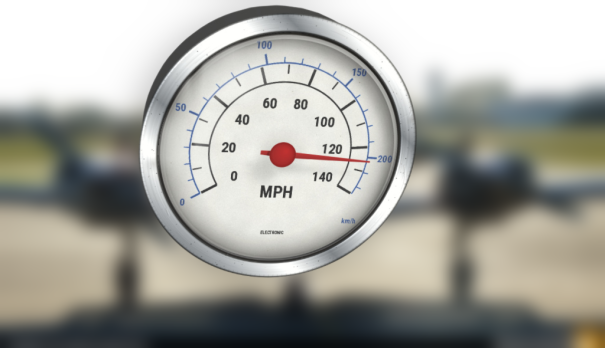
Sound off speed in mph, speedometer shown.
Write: 125 mph
